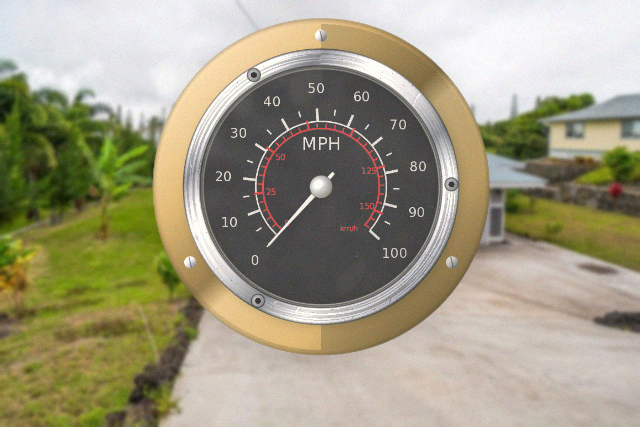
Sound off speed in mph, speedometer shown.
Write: 0 mph
